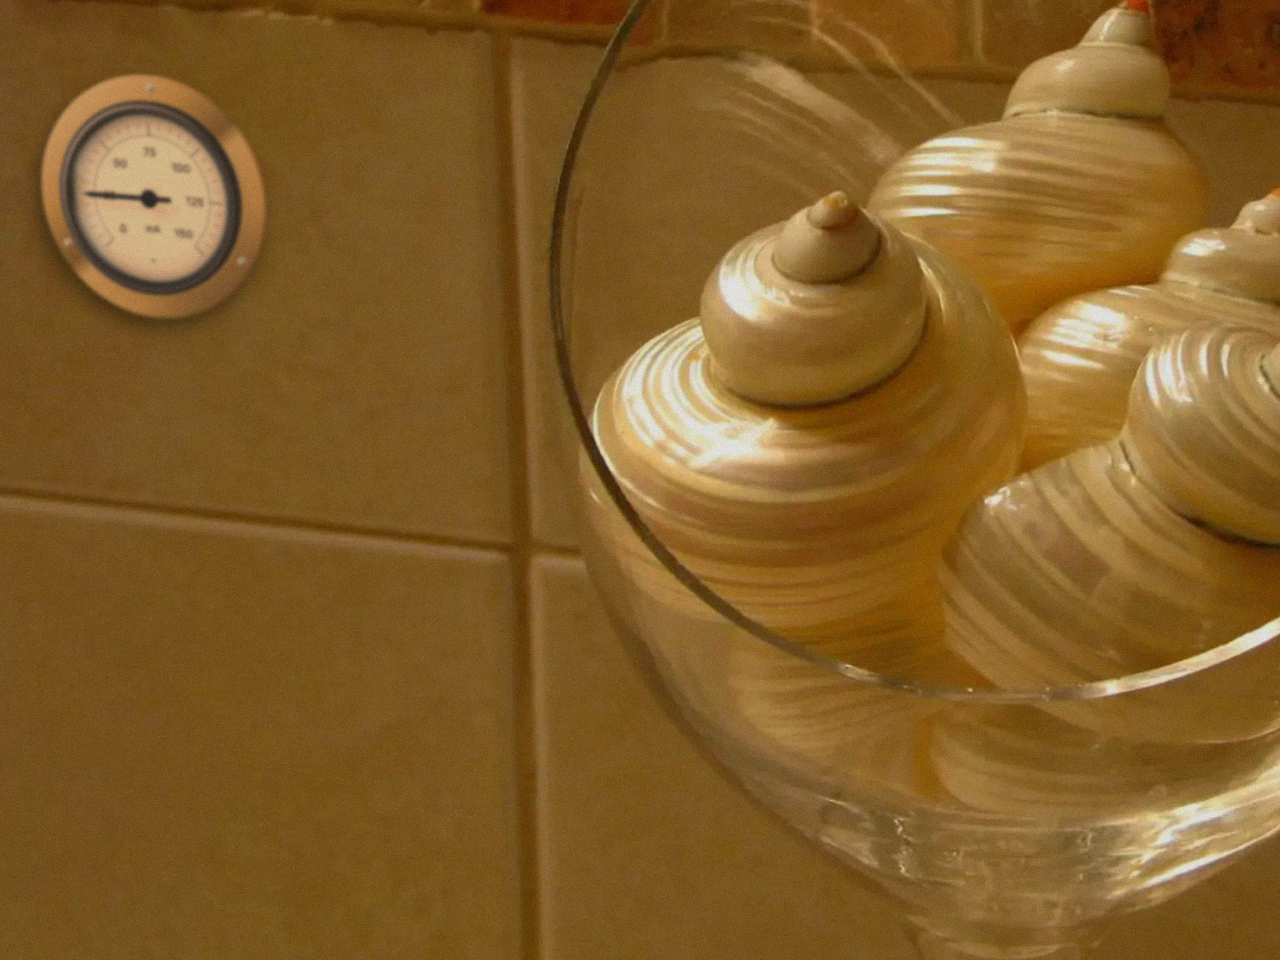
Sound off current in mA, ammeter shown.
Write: 25 mA
